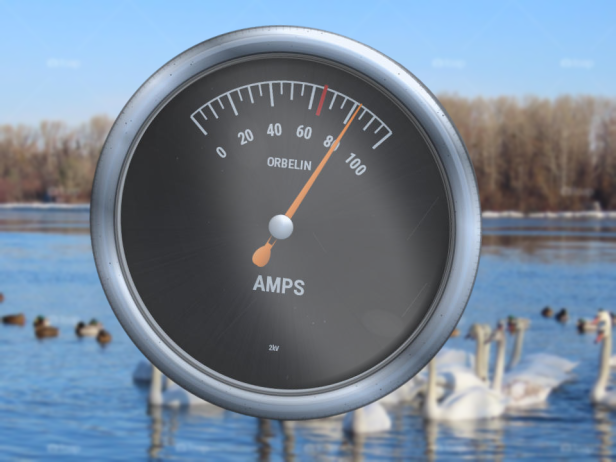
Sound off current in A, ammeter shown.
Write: 82.5 A
